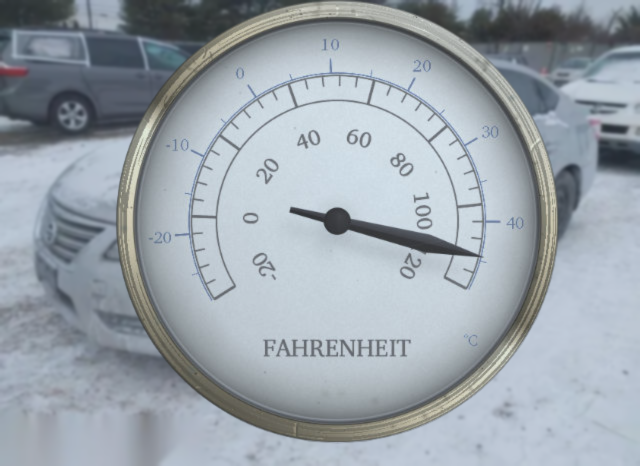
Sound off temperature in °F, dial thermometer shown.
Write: 112 °F
